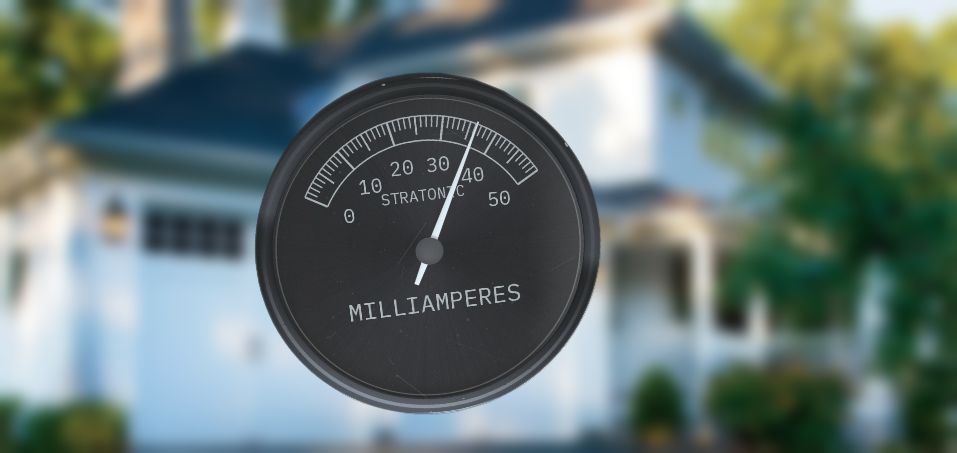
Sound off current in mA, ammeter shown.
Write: 36 mA
